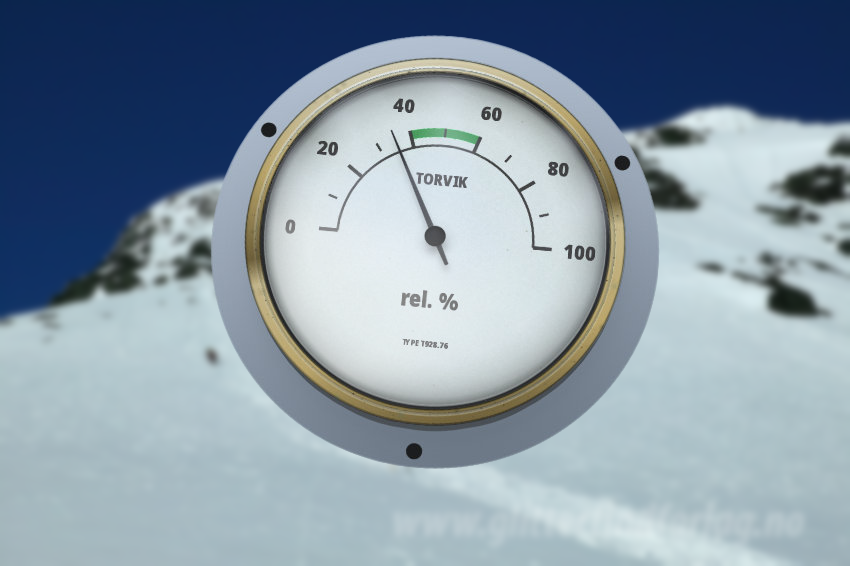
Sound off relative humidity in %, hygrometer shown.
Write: 35 %
